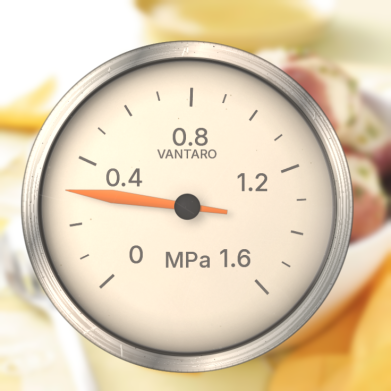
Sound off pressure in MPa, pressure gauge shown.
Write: 0.3 MPa
